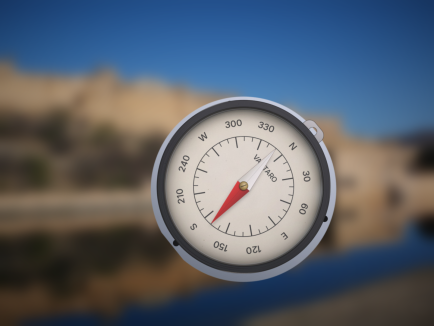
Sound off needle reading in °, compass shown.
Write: 170 °
